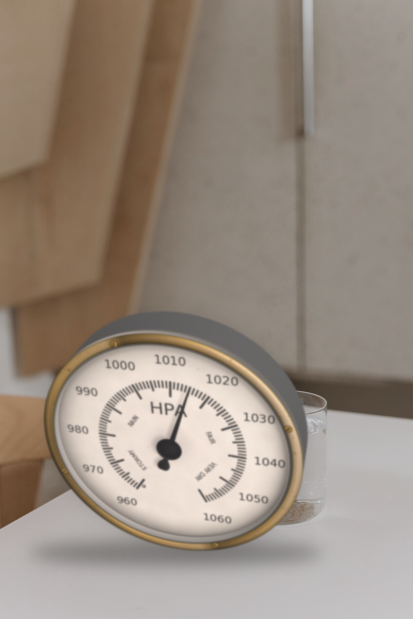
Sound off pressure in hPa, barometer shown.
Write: 1015 hPa
